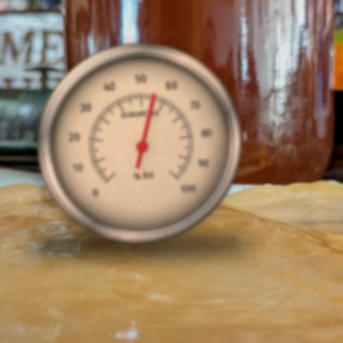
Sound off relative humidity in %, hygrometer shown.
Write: 55 %
